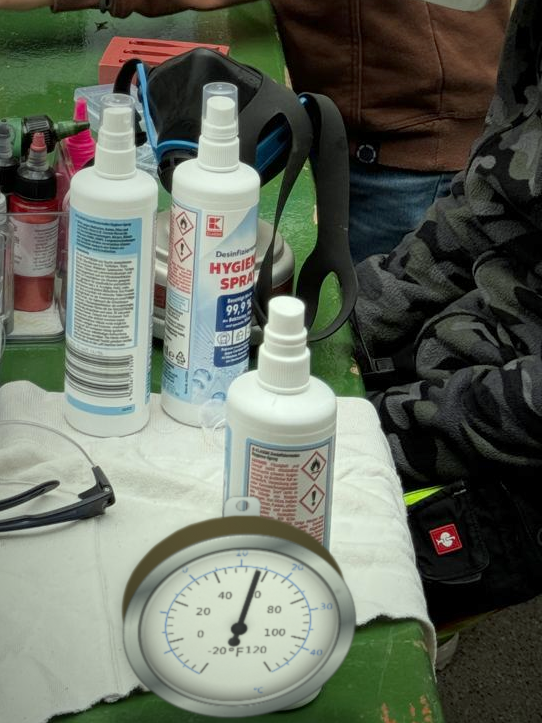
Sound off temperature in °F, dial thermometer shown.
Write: 56 °F
